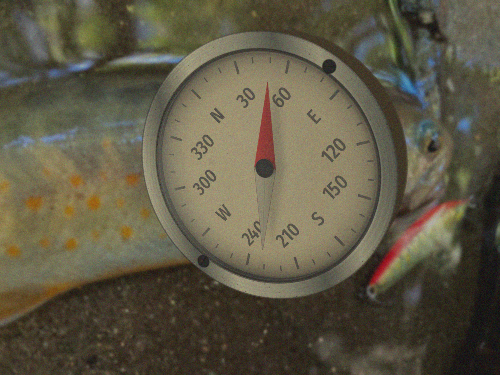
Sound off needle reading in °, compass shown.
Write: 50 °
